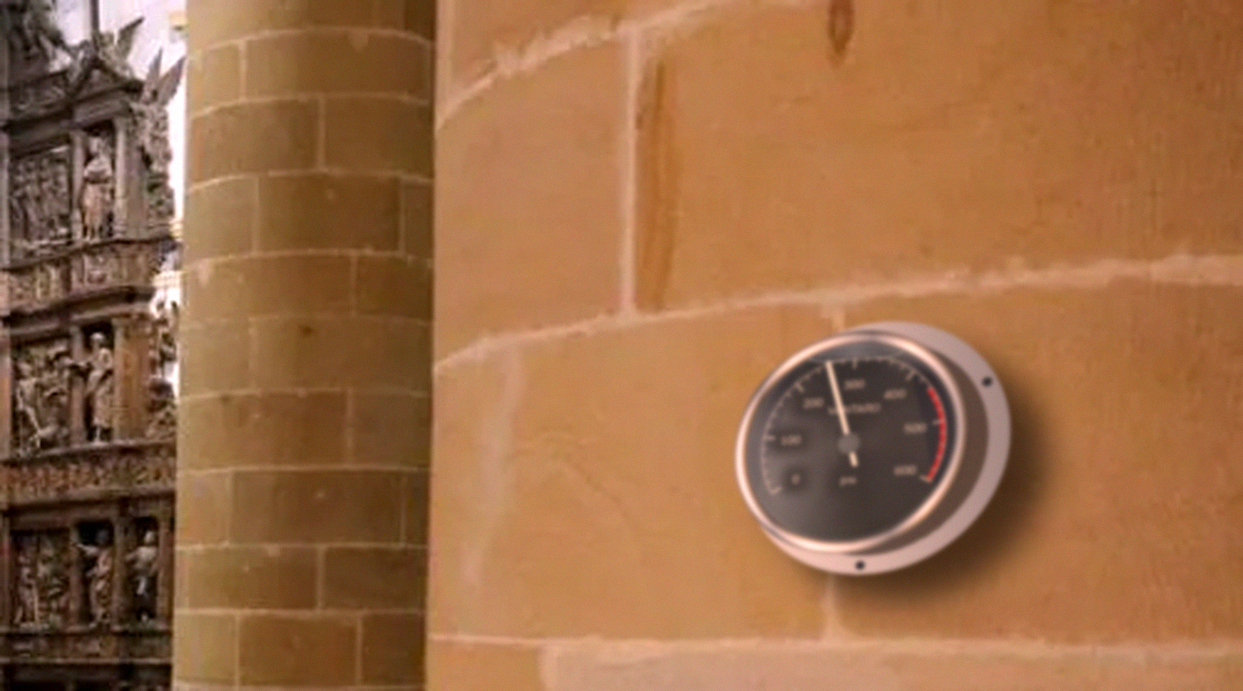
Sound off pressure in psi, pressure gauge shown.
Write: 260 psi
